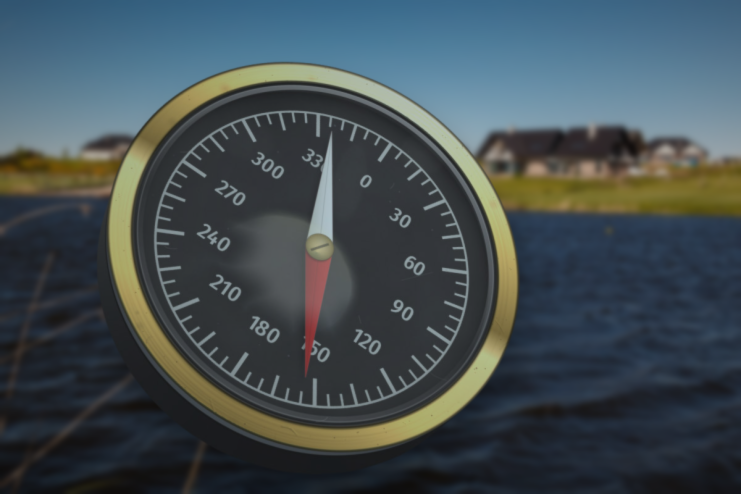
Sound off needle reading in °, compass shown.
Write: 155 °
